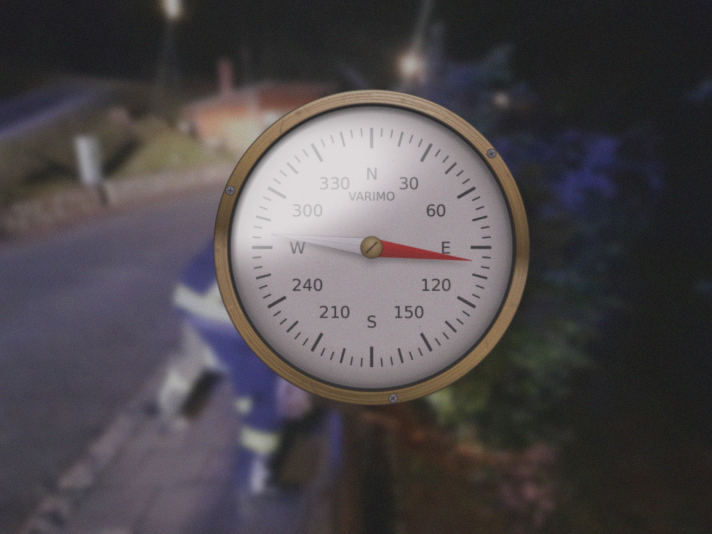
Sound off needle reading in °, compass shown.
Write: 97.5 °
